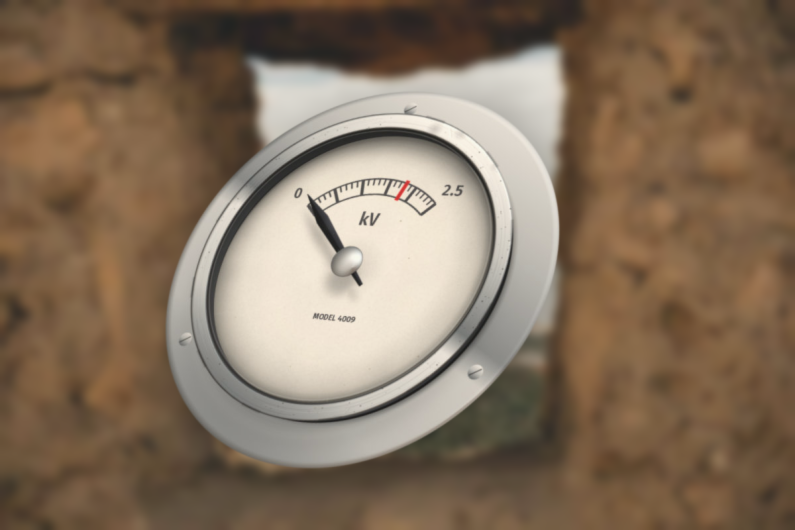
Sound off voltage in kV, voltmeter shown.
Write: 0.1 kV
